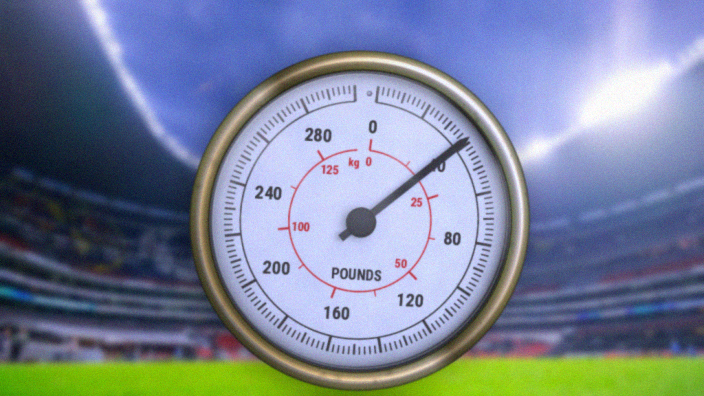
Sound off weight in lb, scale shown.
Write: 38 lb
